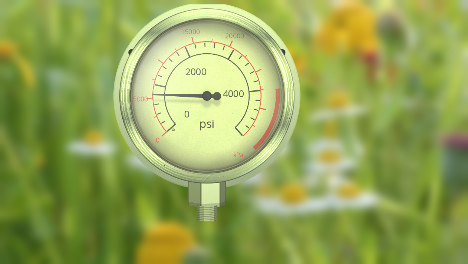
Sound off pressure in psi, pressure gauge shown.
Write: 800 psi
